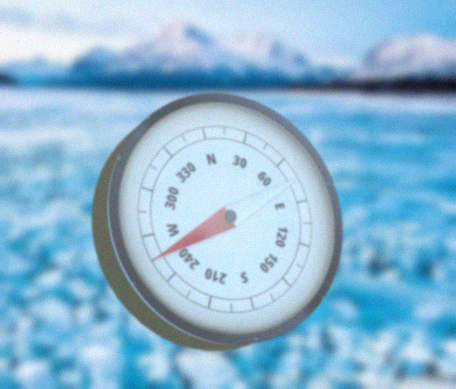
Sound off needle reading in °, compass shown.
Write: 255 °
